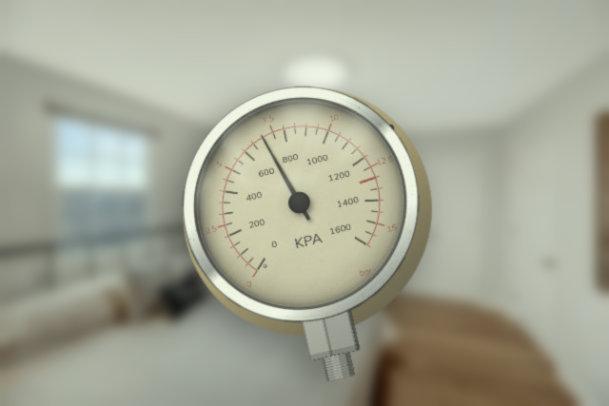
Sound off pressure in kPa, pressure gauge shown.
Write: 700 kPa
